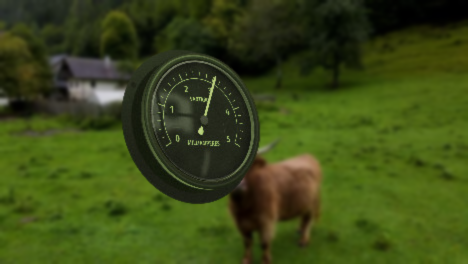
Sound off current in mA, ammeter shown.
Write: 3 mA
